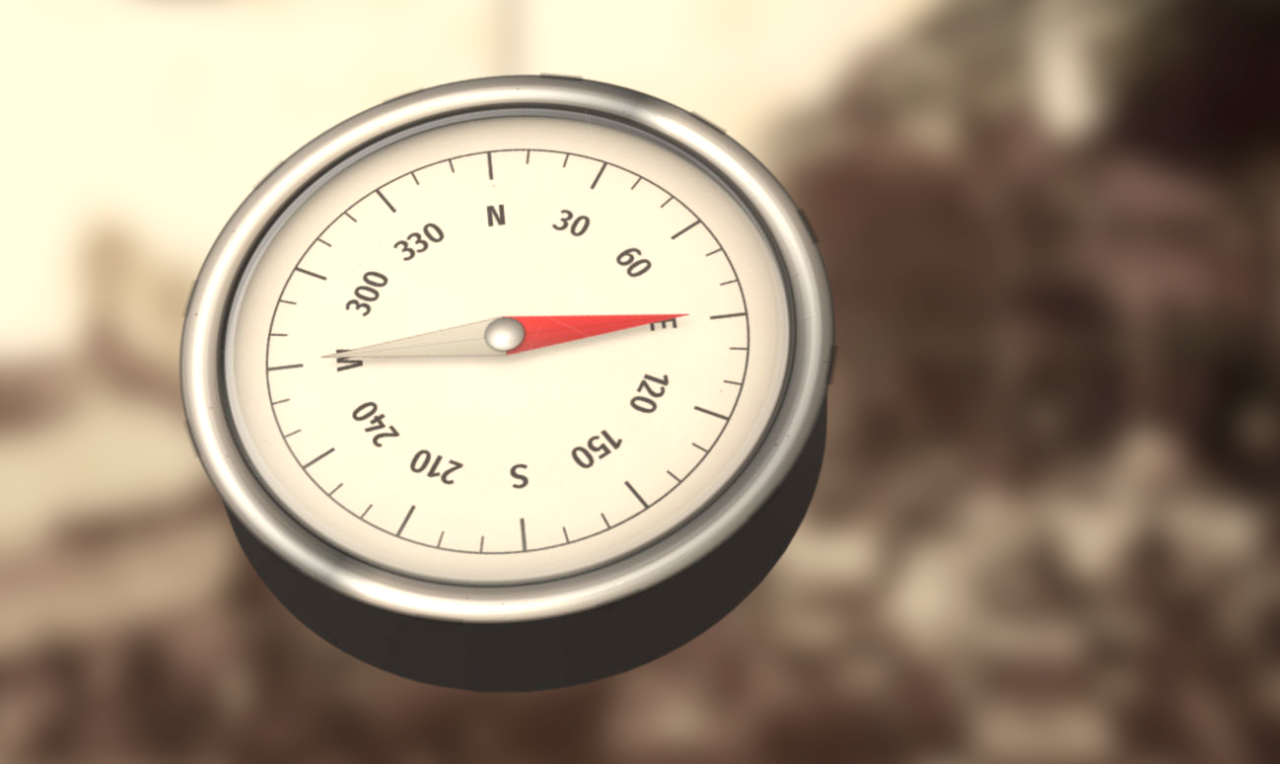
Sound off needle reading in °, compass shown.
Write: 90 °
